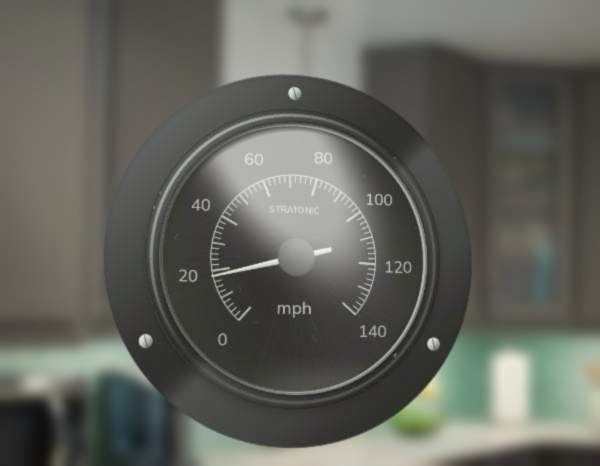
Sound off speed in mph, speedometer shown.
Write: 18 mph
